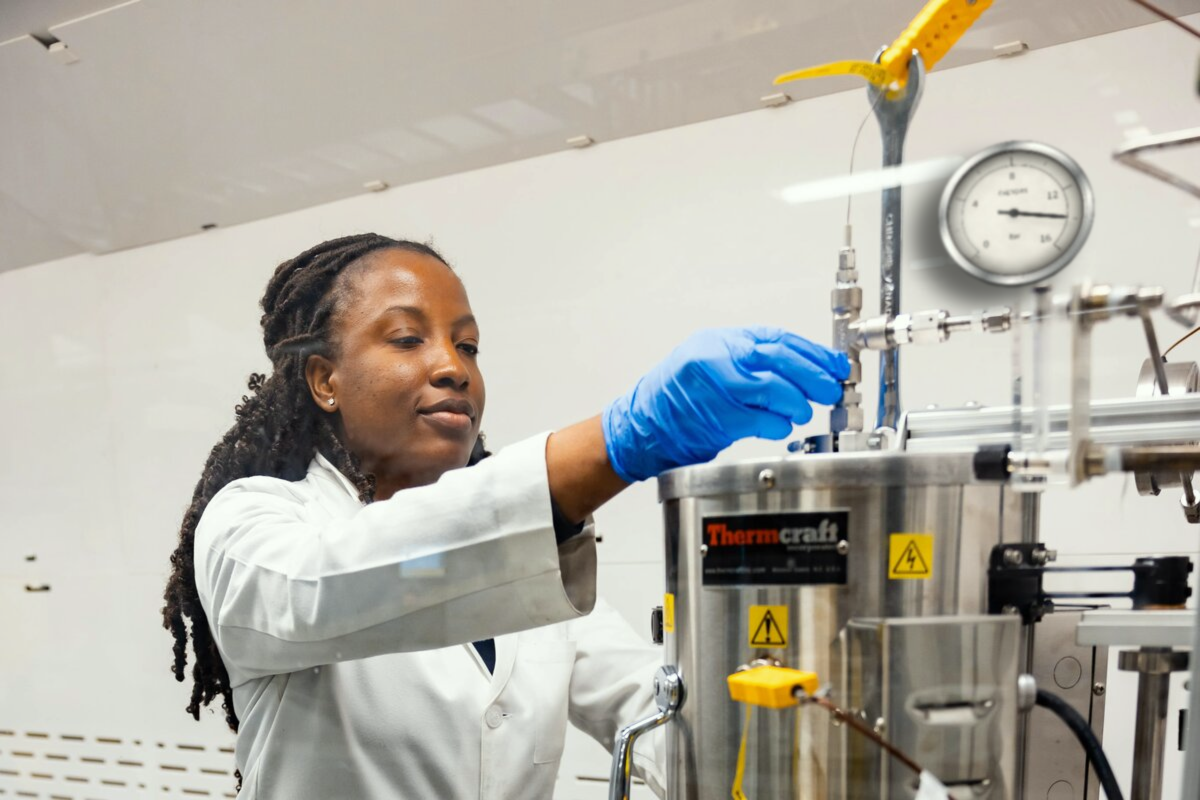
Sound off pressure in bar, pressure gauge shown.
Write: 14 bar
